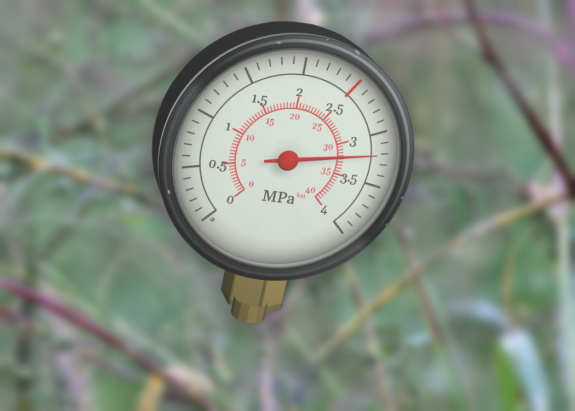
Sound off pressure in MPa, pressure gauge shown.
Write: 3.2 MPa
